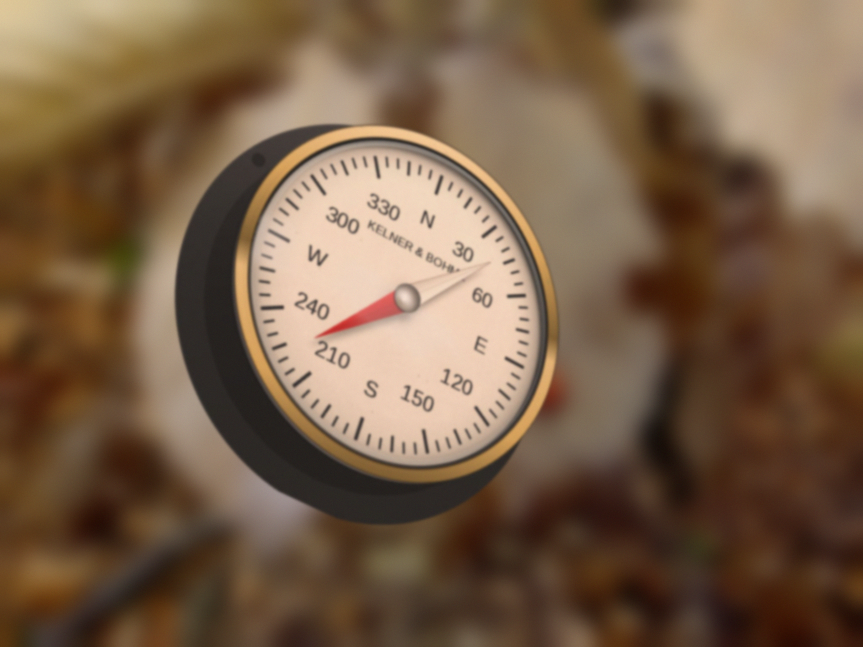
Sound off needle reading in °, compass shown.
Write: 222.5 °
